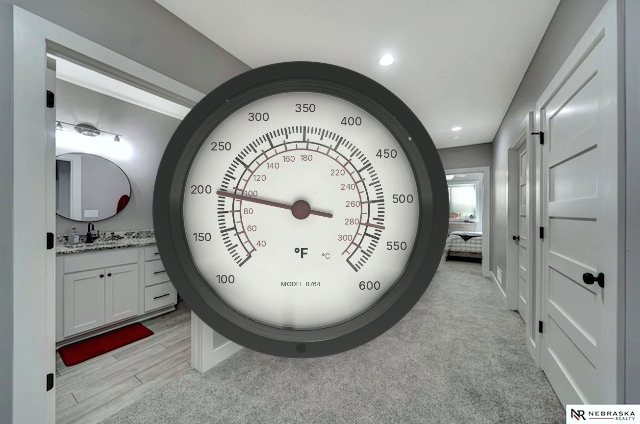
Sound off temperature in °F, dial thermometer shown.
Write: 200 °F
